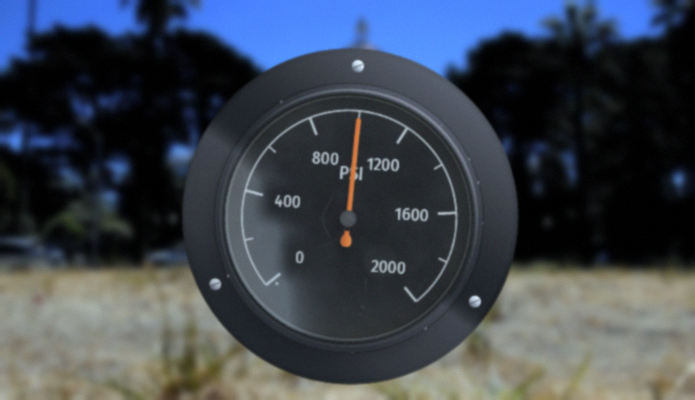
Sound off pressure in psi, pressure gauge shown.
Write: 1000 psi
